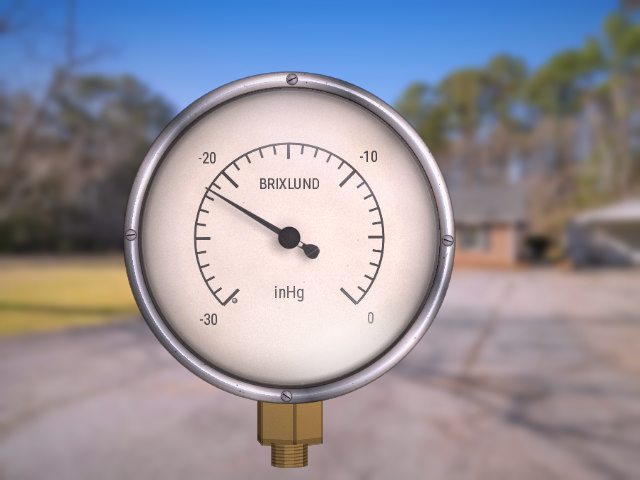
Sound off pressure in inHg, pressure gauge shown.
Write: -21.5 inHg
